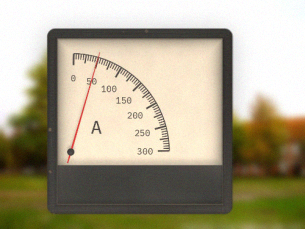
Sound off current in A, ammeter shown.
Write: 50 A
